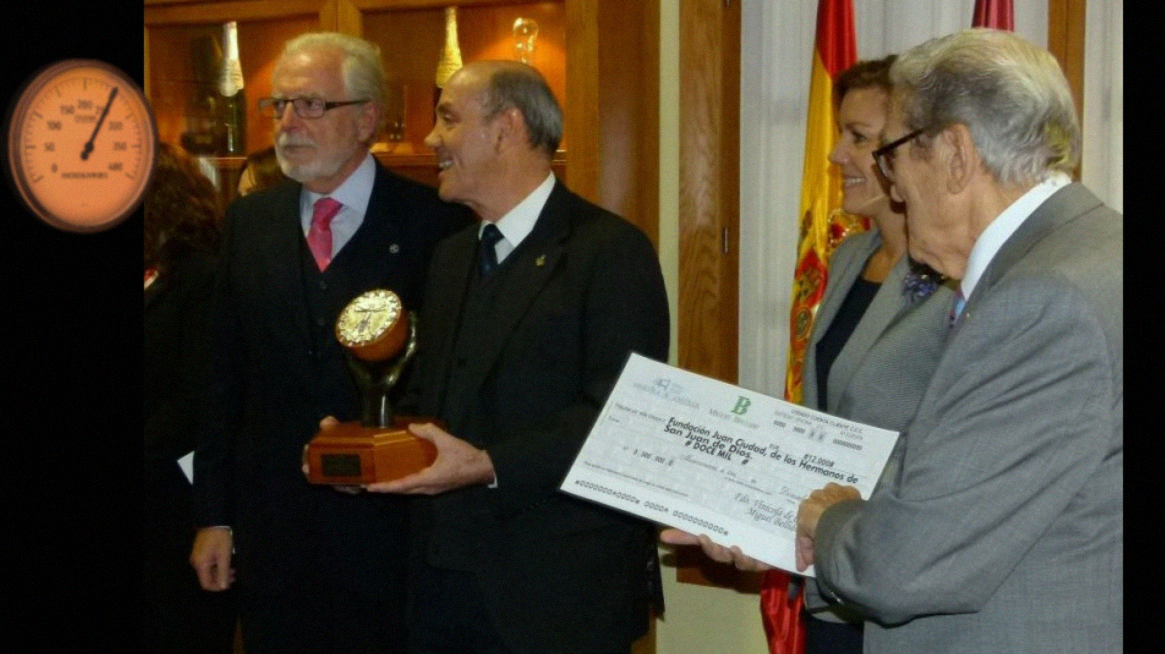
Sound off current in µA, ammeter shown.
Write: 250 µA
